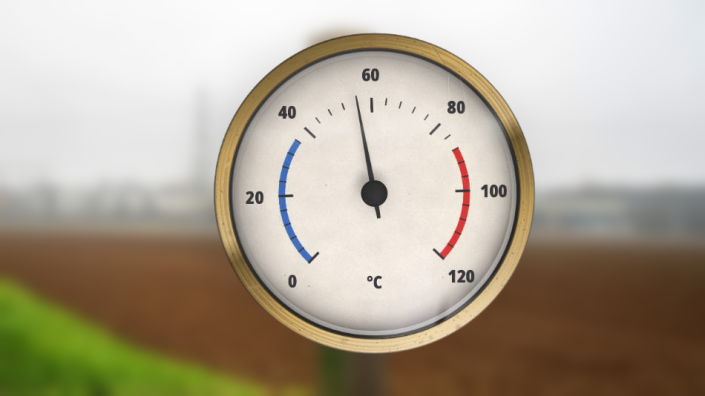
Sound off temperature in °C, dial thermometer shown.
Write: 56 °C
